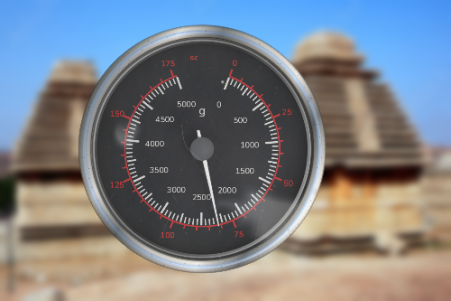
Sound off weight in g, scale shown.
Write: 2300 g
